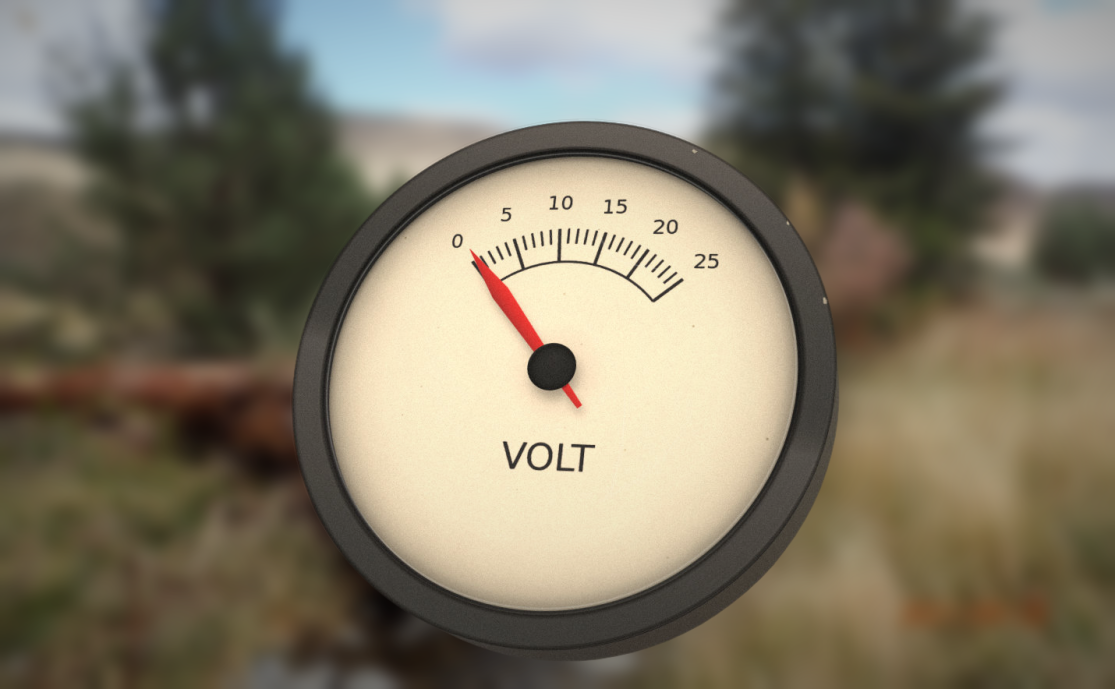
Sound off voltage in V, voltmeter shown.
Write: 0.5 V
